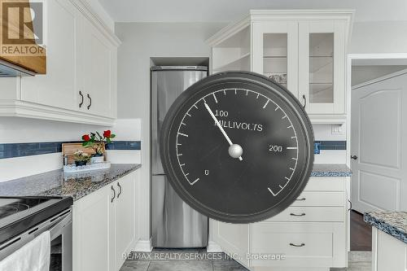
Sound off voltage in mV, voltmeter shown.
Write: 90 mV
